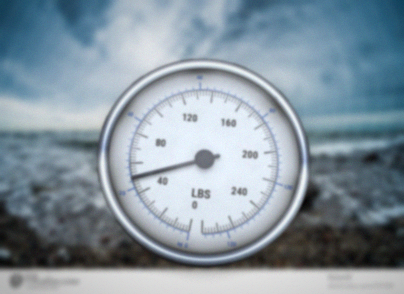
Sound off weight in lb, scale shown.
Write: 50 lb
